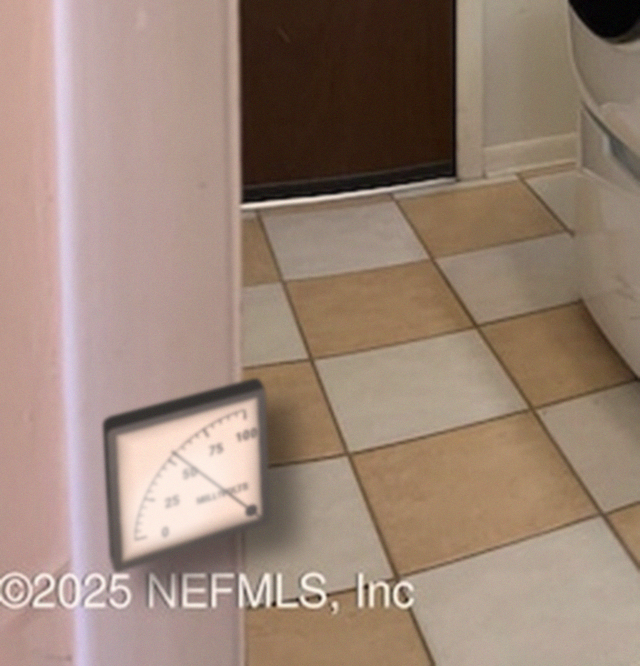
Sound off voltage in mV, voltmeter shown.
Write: 55 mV
